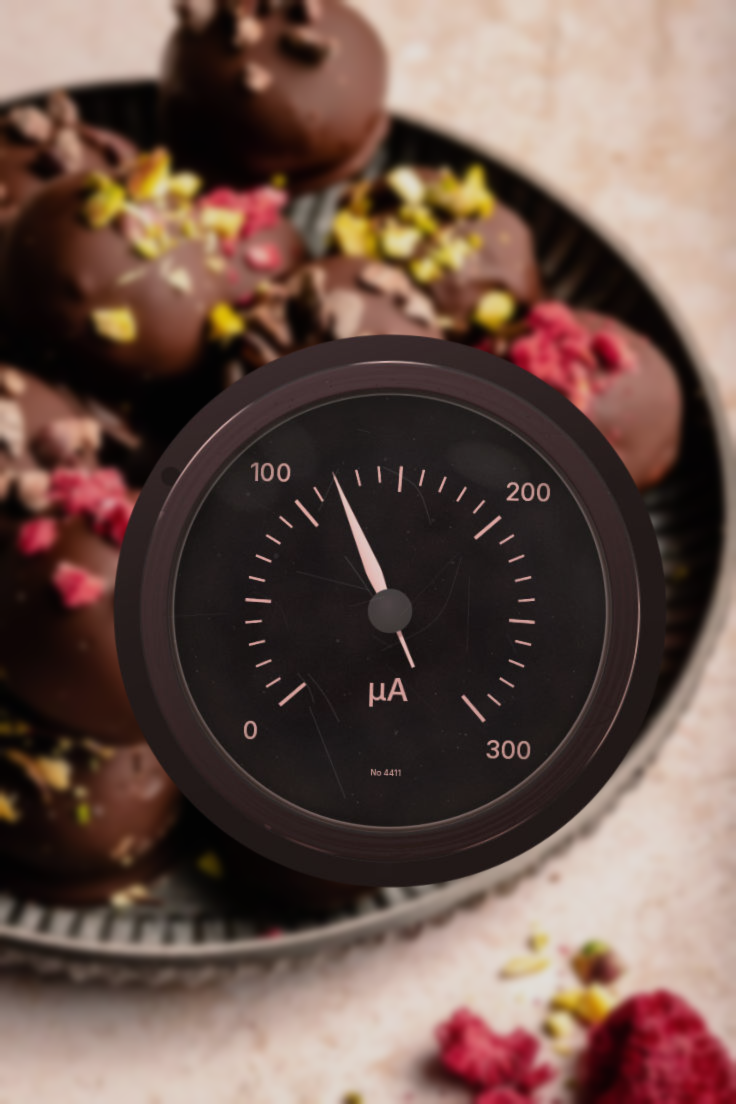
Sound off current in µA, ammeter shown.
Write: 120 µA
